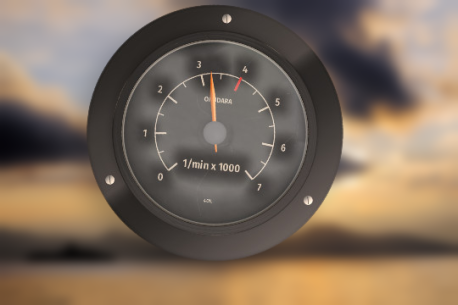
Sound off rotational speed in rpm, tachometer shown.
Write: 3250 rpm
